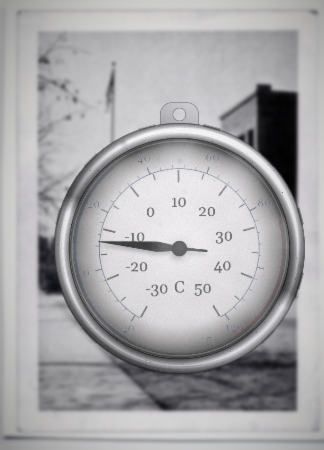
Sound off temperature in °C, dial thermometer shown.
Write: -12.5 °C
